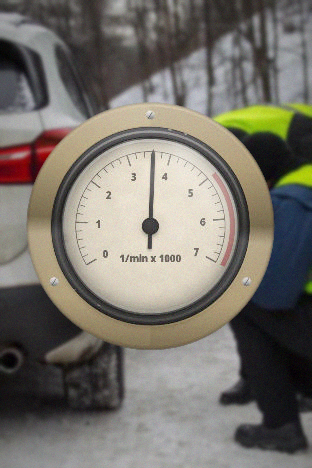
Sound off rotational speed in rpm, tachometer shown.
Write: 3600 rpm
